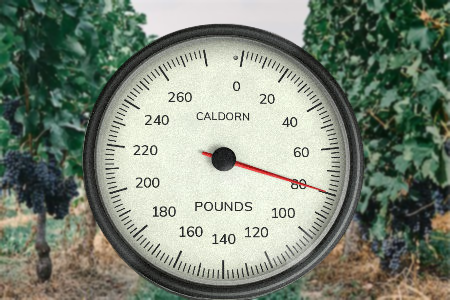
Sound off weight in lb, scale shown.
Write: 80 lb
